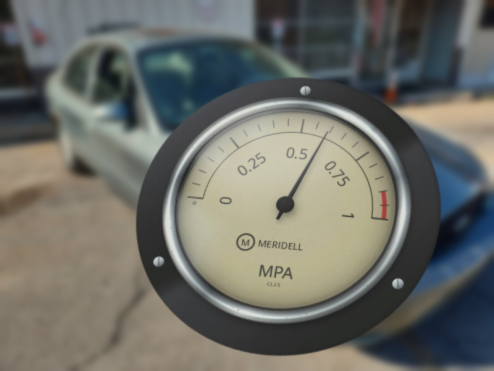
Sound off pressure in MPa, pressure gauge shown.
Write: 0.6 MPa
